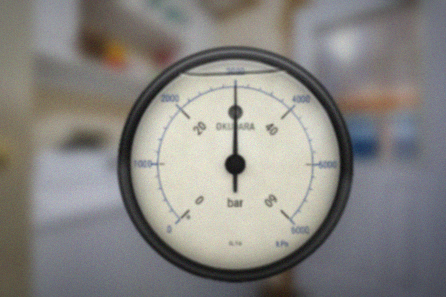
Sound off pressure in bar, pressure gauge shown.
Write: 30 bar
